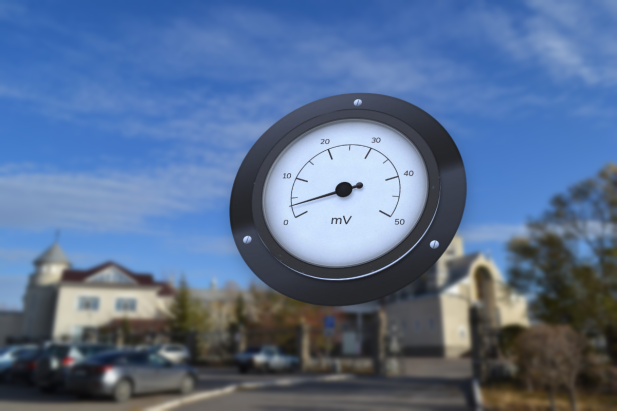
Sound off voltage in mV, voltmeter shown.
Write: 2.5 mV
